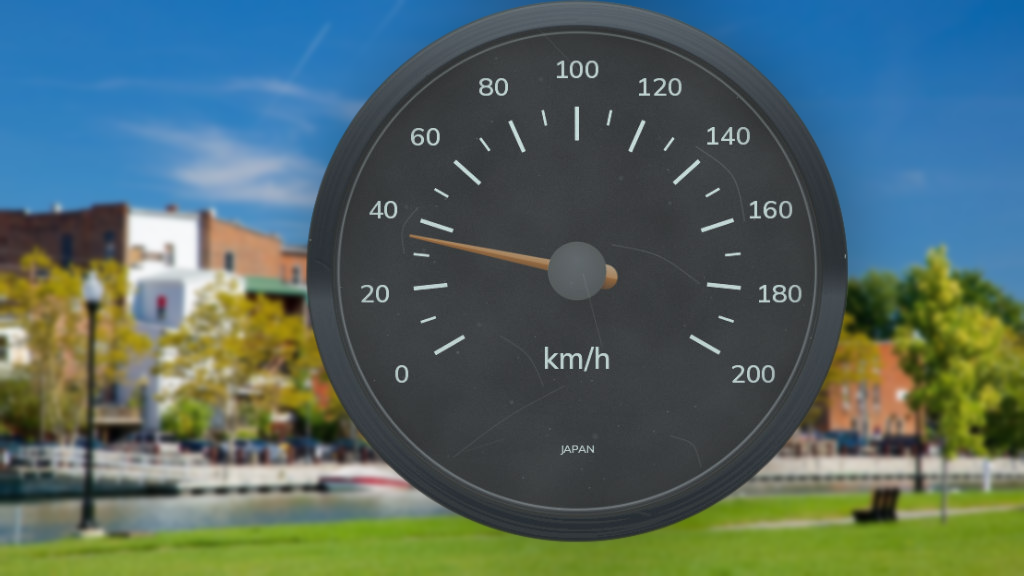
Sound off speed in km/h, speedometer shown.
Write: 35 km/h
